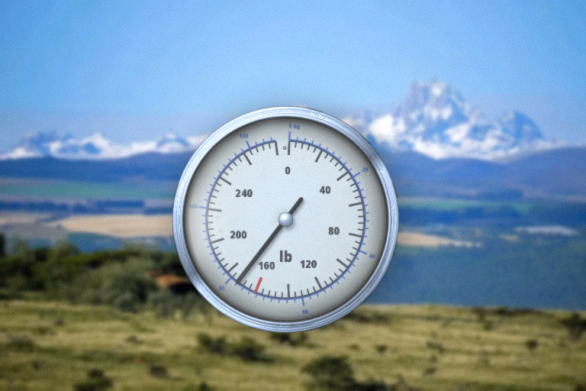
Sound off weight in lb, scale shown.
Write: 172 lb
